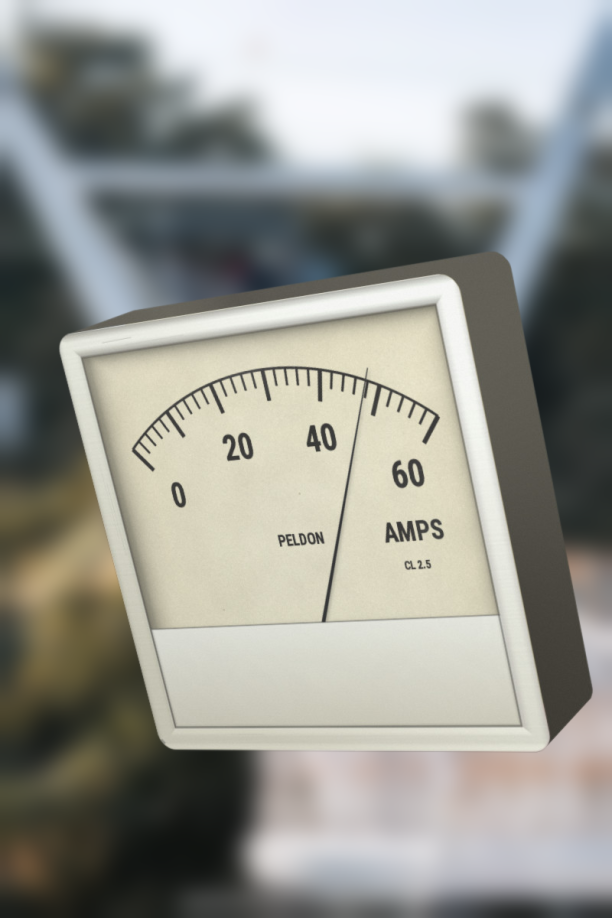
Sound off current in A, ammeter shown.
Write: 48 A
